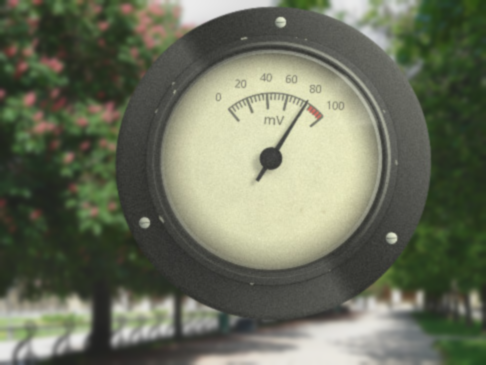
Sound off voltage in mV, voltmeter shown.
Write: 80 mV
